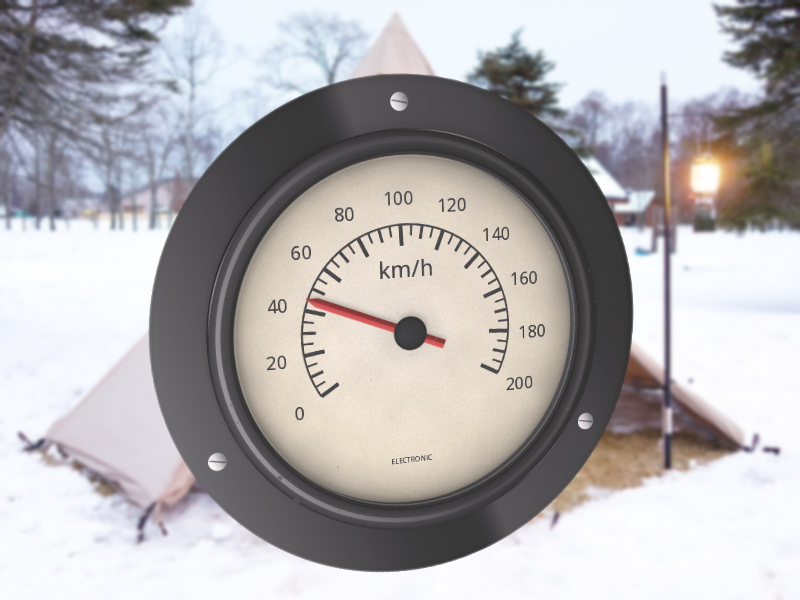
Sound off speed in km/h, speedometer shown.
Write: 45 km/h
